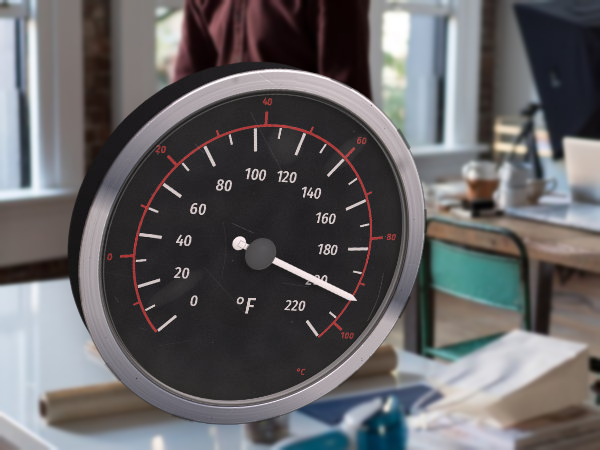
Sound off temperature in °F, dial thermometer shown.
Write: 200 °F
